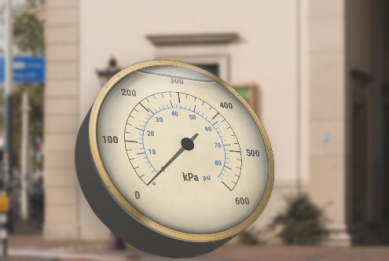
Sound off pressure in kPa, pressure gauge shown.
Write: 0 kPa
